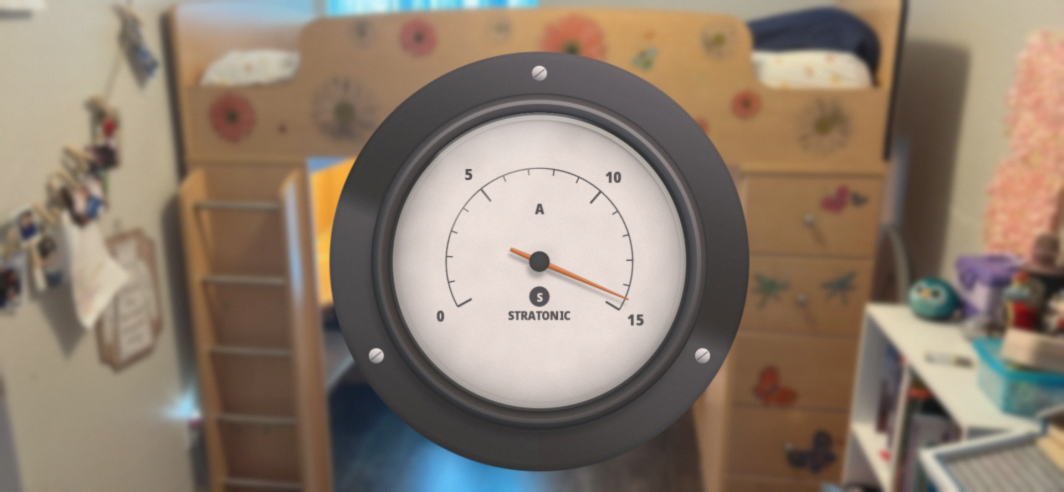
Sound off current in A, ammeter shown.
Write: 14.5 A
